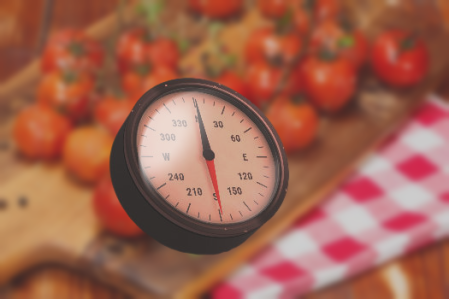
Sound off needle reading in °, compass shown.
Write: 180 °
